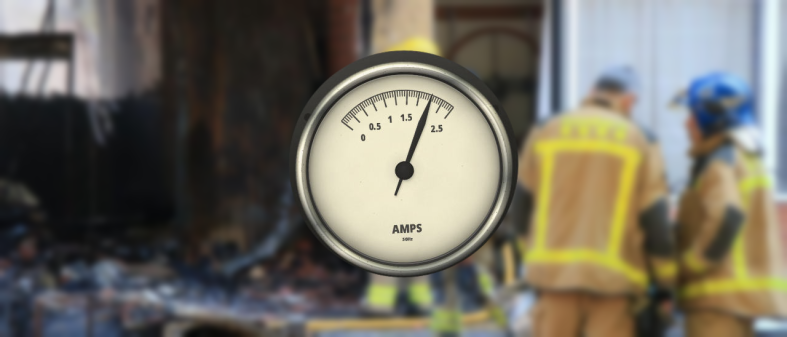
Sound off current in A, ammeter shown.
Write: 2 A
